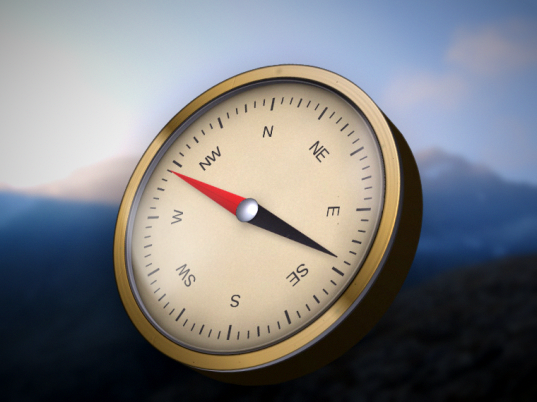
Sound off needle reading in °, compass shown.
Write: 295 °
